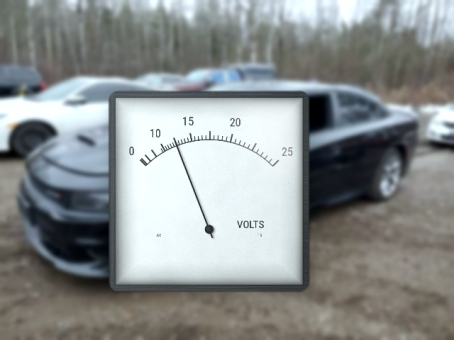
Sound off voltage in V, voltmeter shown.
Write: 12.5 V
